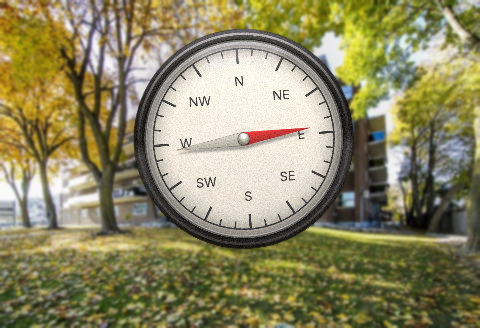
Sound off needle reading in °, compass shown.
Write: 85 °
